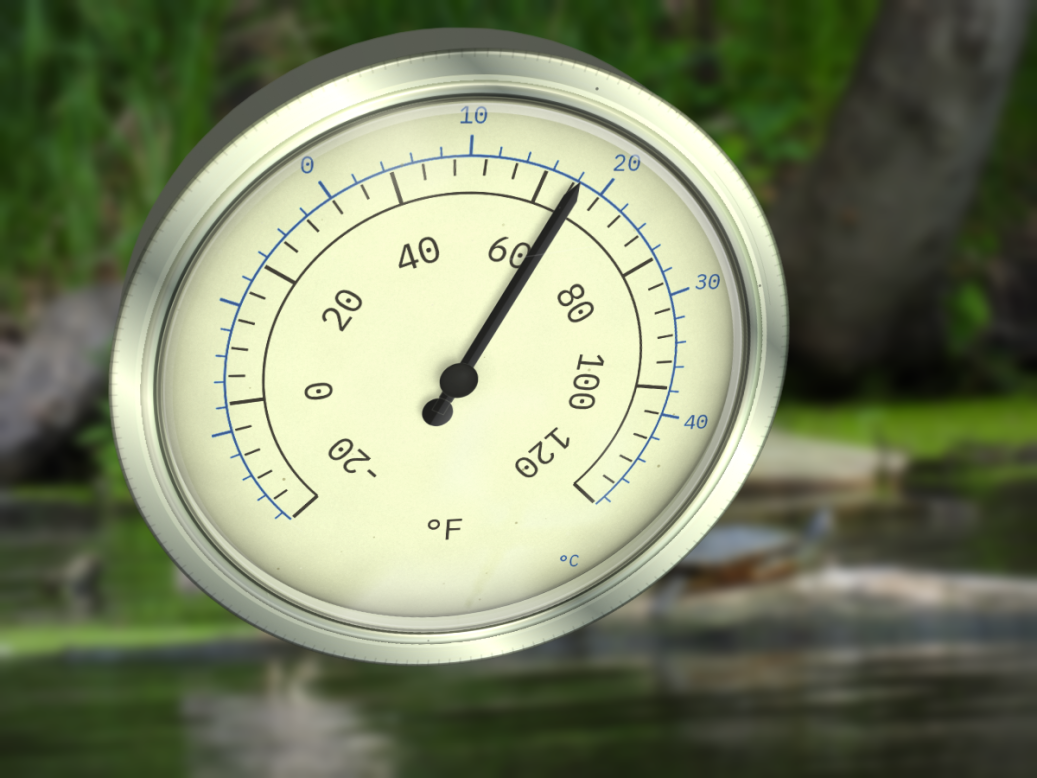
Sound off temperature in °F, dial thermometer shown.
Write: 64 °F
